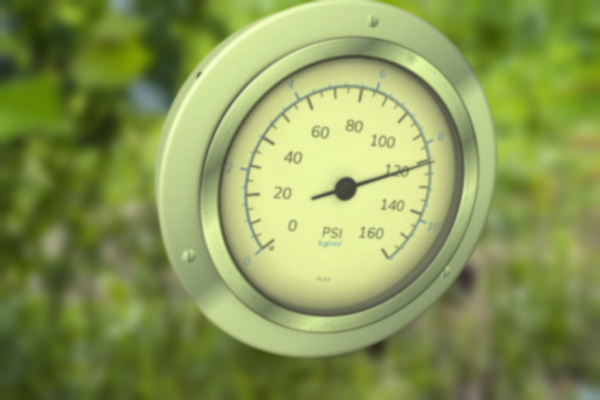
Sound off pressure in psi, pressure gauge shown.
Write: 120 psi
